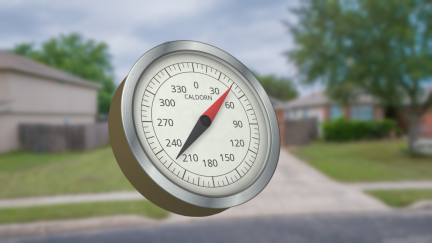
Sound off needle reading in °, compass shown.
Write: 45 °
